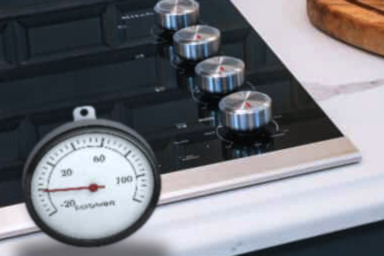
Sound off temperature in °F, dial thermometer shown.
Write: 0 °F
